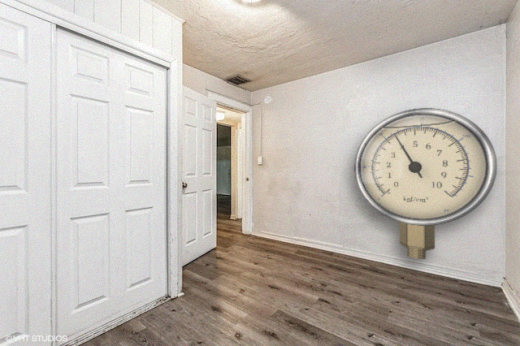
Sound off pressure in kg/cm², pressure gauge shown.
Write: 4 kg/cm²
